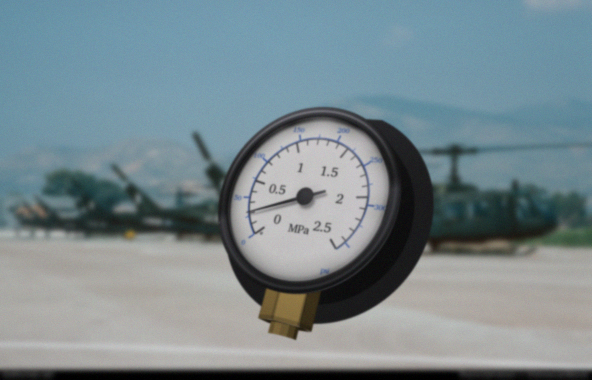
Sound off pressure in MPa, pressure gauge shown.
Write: 0.2 MPa
